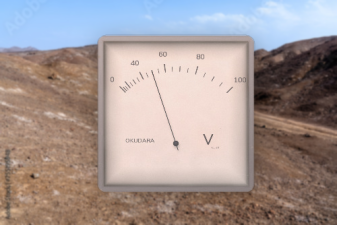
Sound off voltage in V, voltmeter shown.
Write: 50 V
